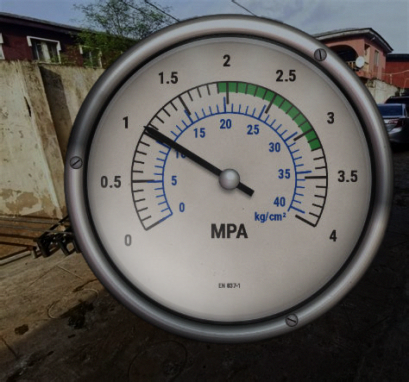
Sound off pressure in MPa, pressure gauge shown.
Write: 1.05 MPa
